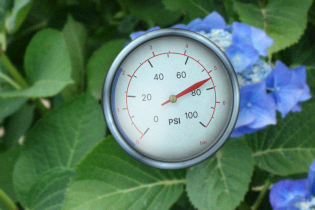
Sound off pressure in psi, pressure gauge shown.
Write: 75 psi
